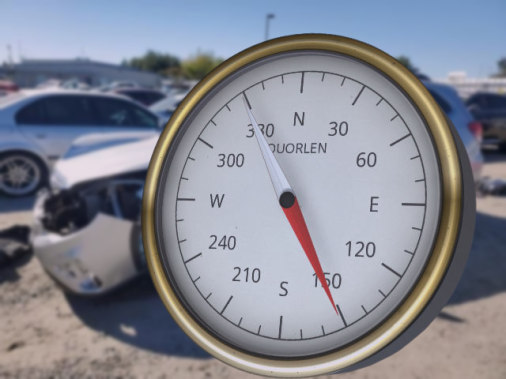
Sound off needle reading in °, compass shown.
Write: 150 °
